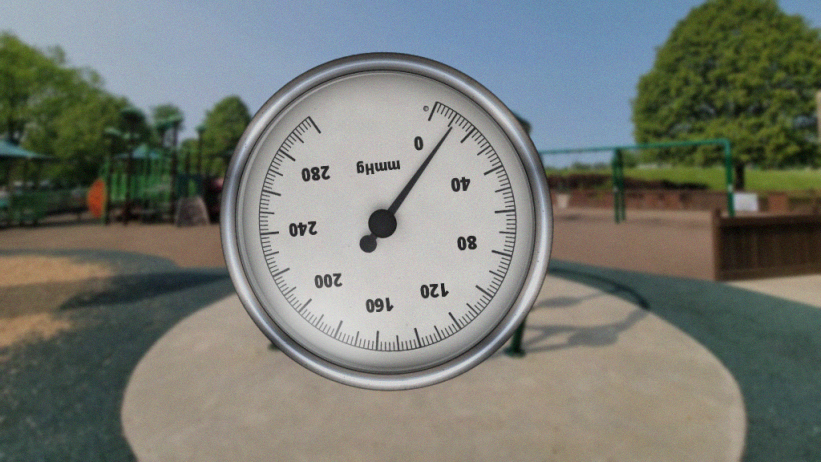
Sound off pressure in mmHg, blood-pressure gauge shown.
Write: 12 mmHg
